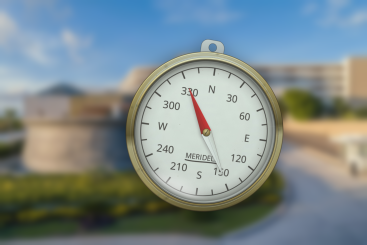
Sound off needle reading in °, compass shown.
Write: 330 °
